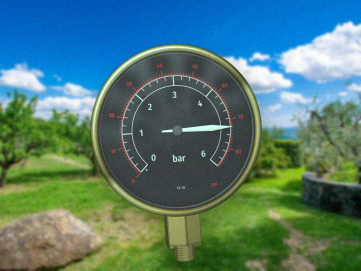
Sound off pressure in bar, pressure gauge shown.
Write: 5 bar
